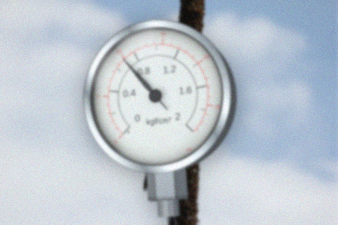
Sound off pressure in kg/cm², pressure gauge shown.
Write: 0.7 kg/cm²
